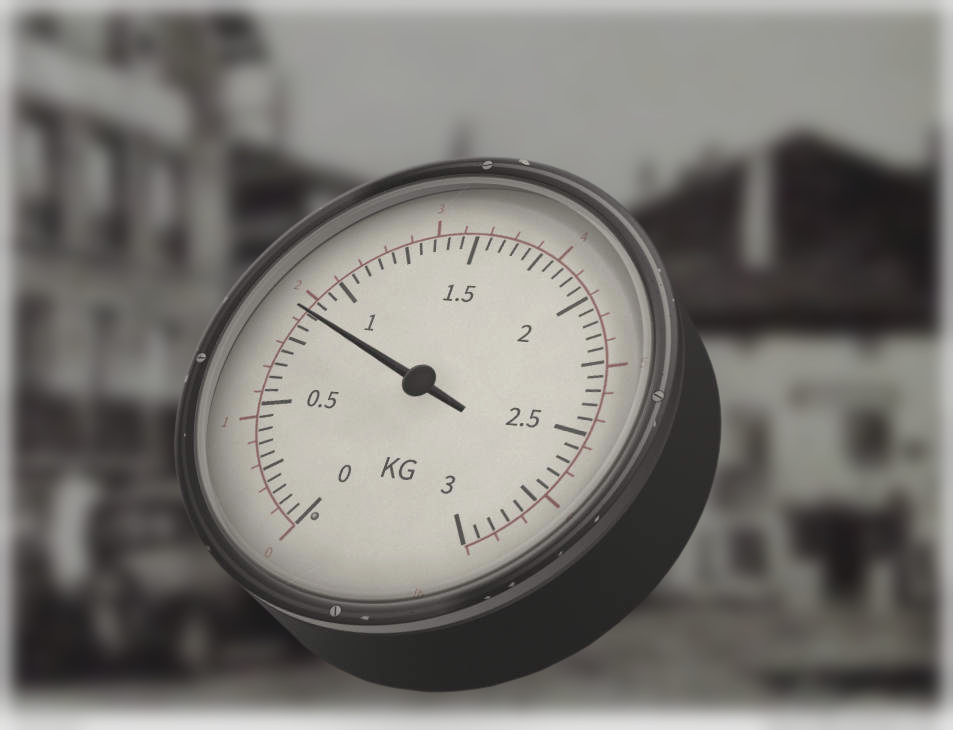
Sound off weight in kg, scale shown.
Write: 0.85 kg
